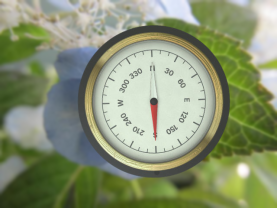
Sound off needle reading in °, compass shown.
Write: 180 °
